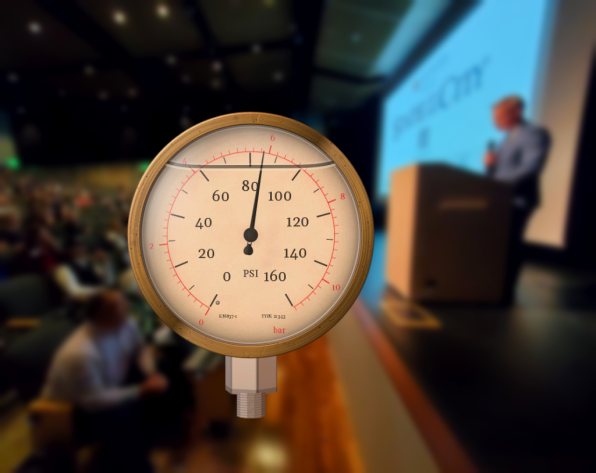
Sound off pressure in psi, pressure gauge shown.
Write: 85 psi
